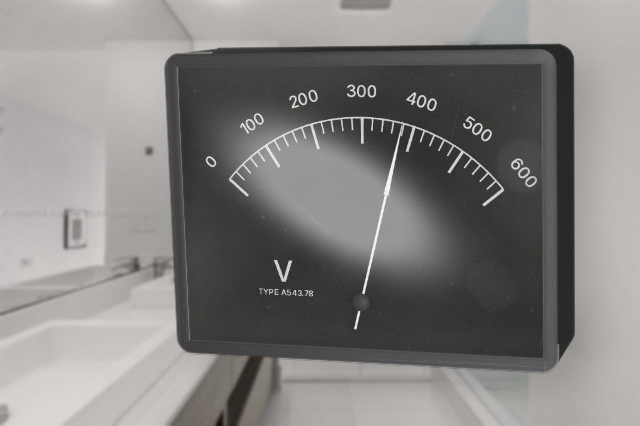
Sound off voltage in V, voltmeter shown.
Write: 380 V
